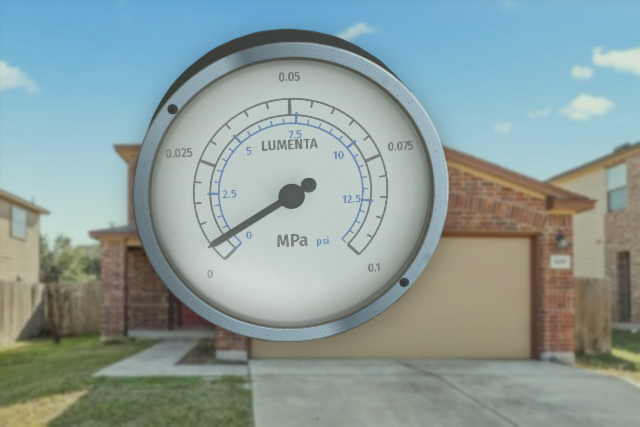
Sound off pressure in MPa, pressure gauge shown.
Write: 0.005 MPa
